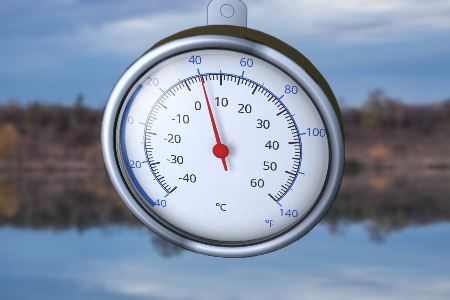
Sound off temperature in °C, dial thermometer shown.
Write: 5 °C
